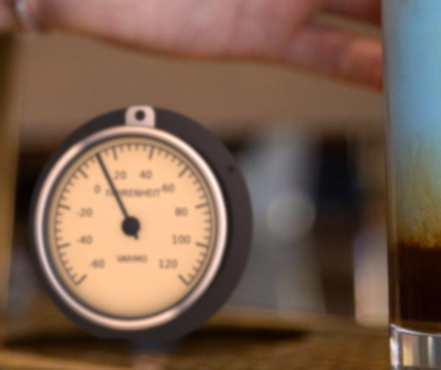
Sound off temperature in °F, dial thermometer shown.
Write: 12 °F
